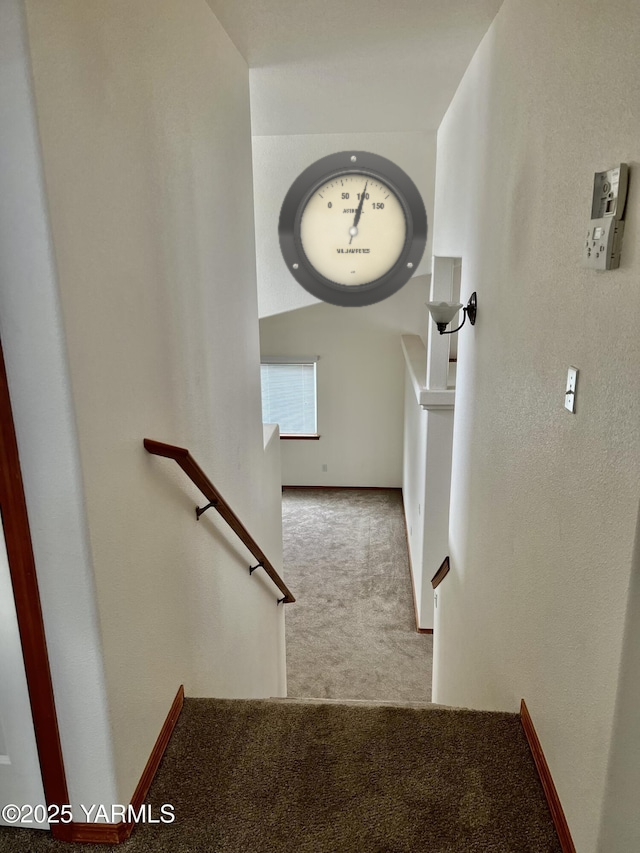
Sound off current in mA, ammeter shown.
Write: 100 mA
